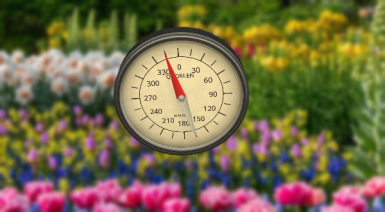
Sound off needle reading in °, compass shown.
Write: 345 °
